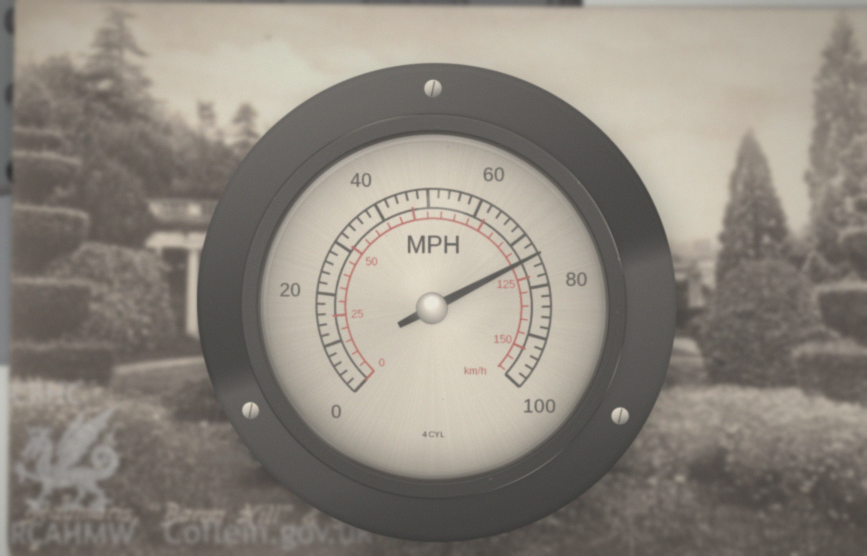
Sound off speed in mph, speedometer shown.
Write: 74 mph
